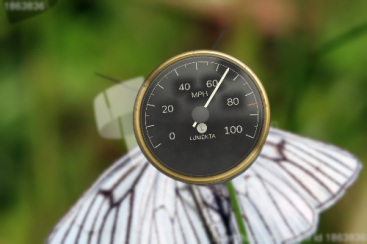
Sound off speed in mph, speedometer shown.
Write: 65 mph
